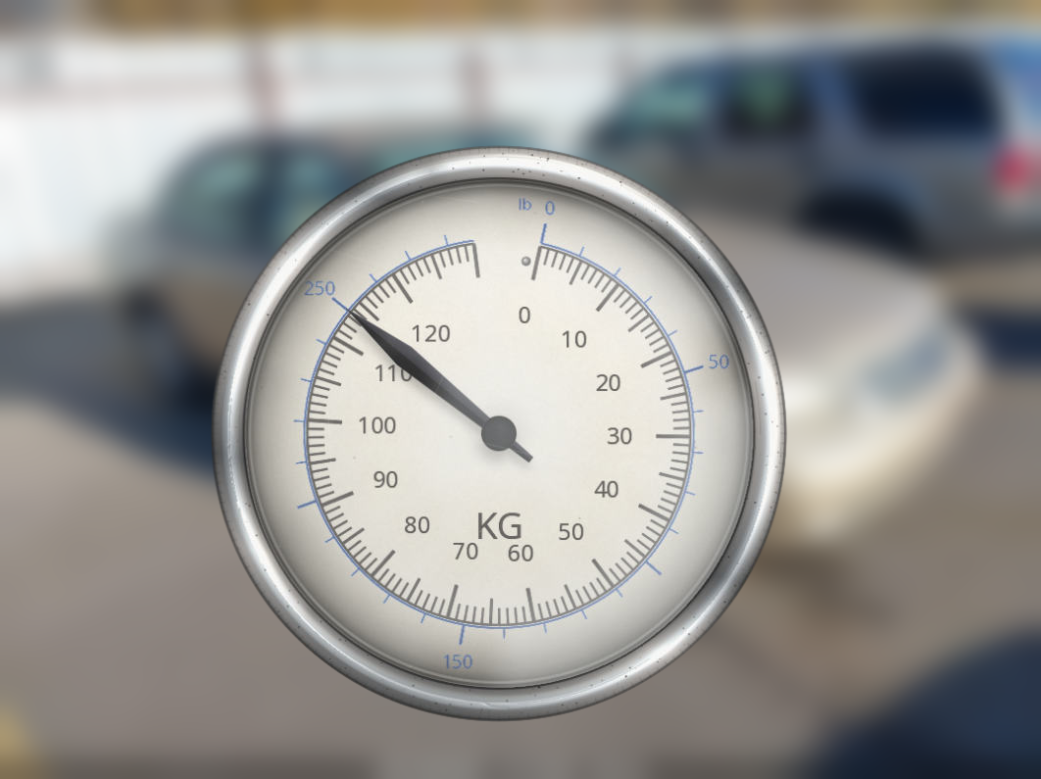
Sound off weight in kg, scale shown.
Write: 113.5 kg
